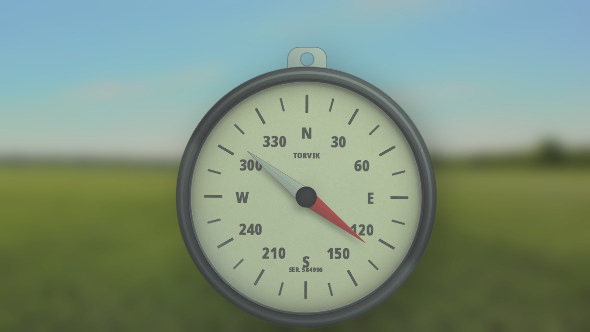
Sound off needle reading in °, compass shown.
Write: 127.5 °
